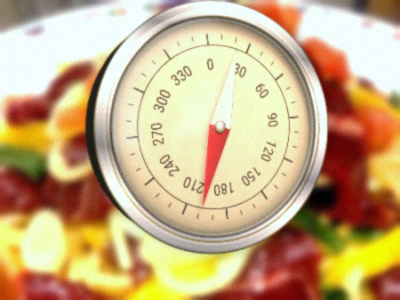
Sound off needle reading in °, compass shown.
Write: 200 °
